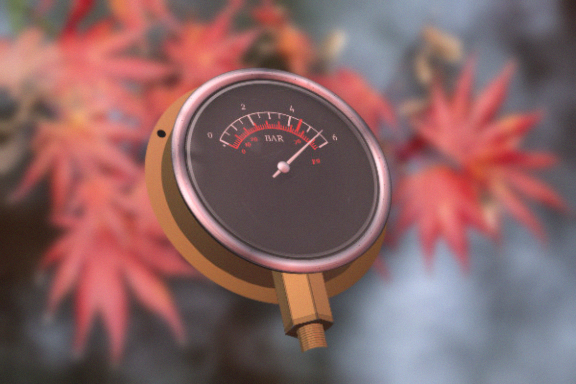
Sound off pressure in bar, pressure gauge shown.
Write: 5.5 bar
